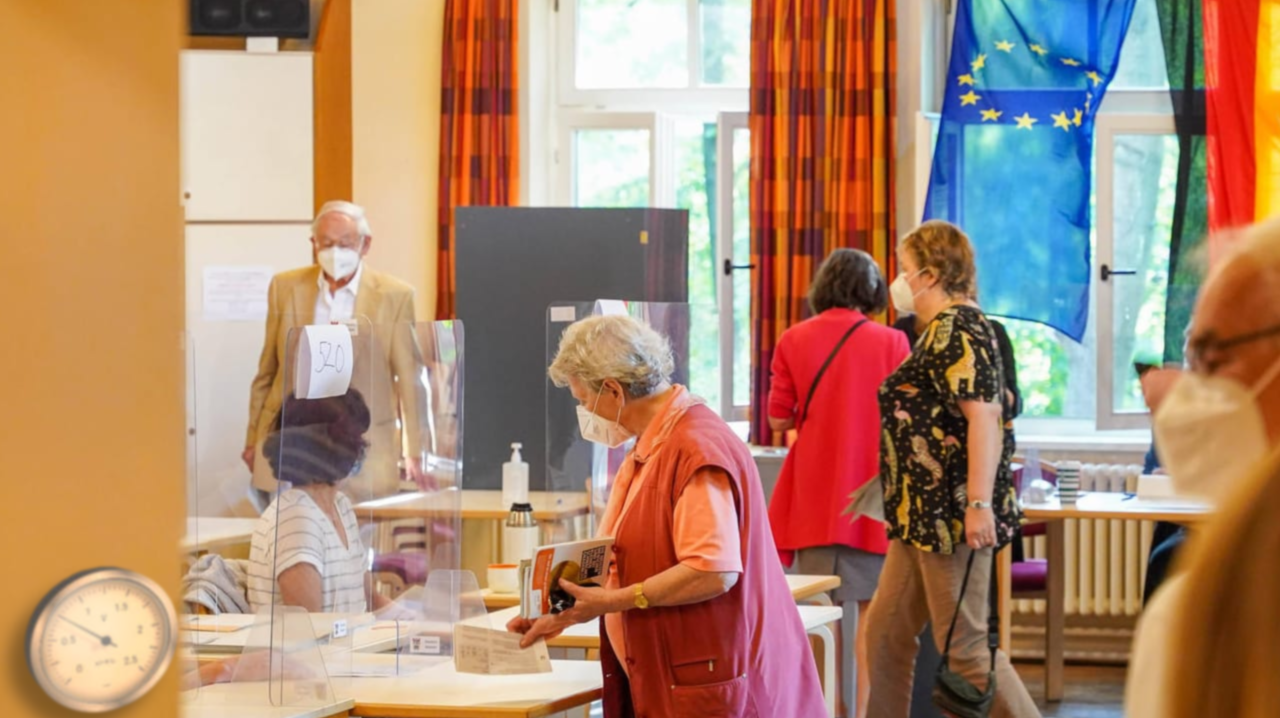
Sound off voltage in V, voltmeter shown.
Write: 0.75 V
